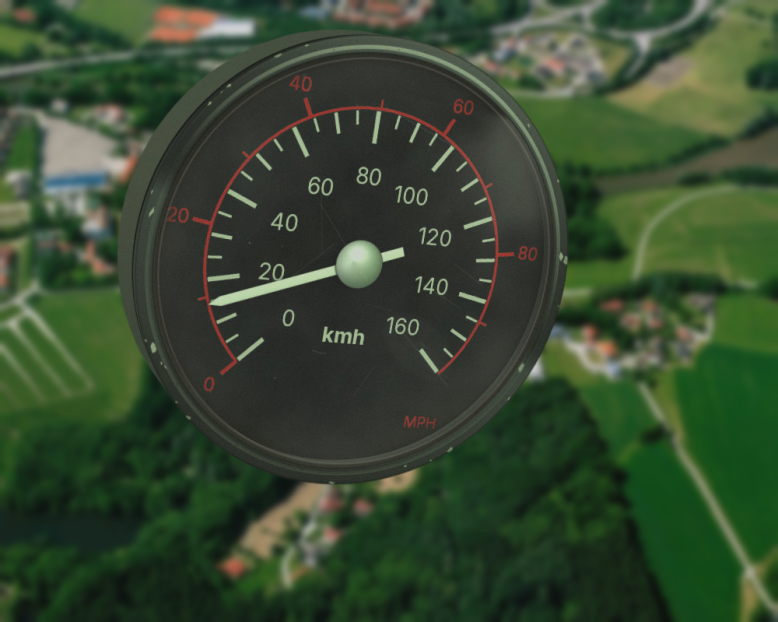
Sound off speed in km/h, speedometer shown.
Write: 15 km/h
